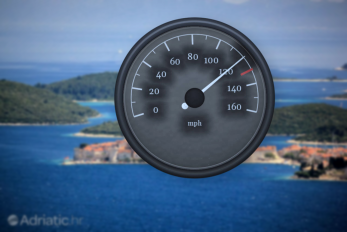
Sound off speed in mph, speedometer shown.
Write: 120 mph
